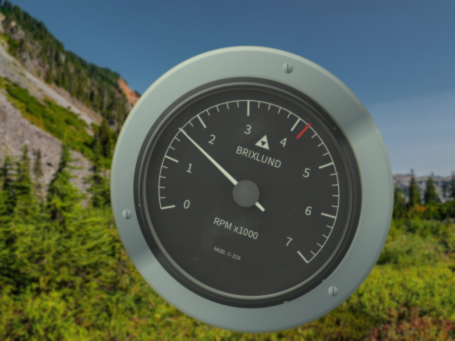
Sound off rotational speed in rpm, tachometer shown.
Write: 1600 rpm
